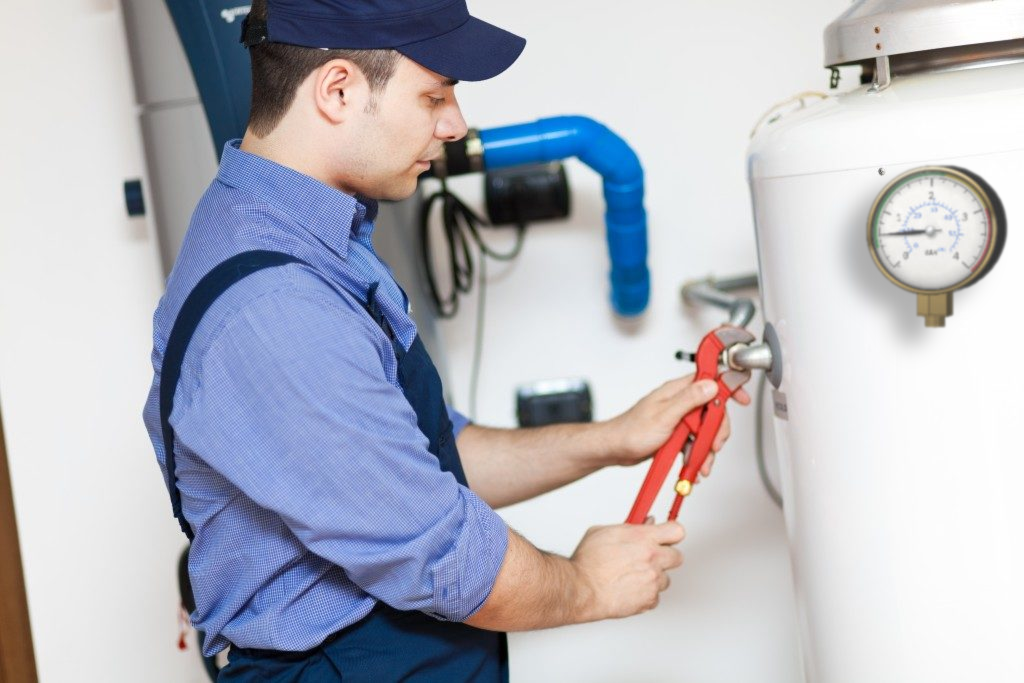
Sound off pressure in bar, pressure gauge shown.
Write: 0.6 bar
